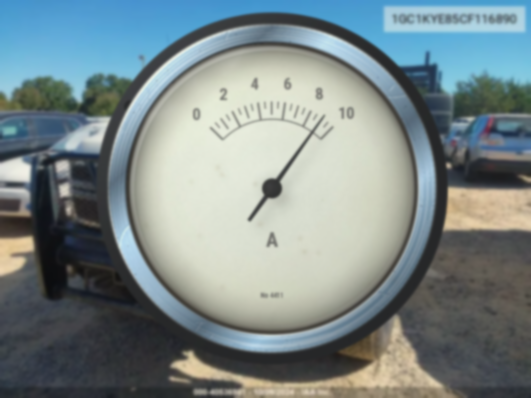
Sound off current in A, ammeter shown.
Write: 9 A
